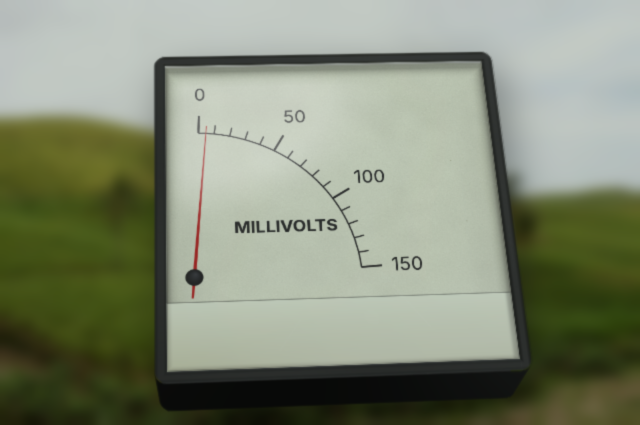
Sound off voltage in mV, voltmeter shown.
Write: 5 mV
